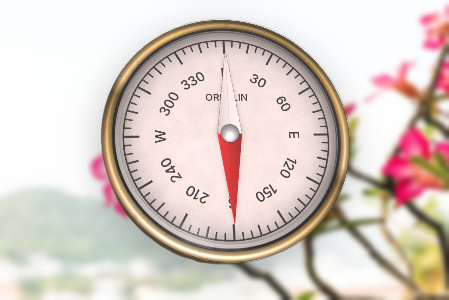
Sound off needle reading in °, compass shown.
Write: 180 °
